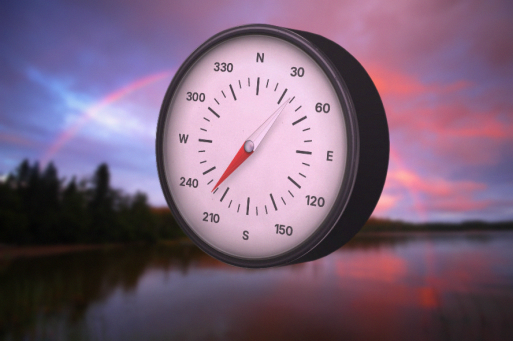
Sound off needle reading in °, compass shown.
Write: 220 °
